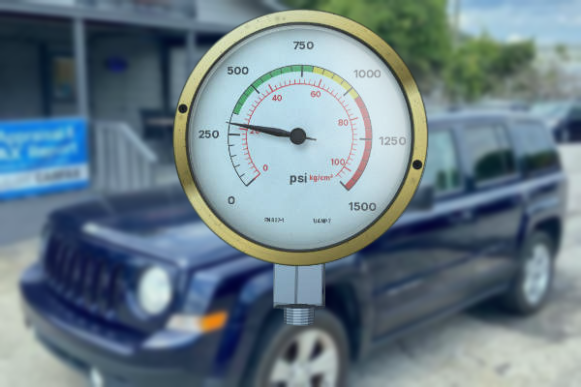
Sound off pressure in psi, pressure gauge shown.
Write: 300 psi
